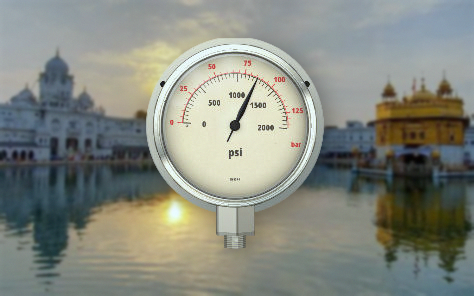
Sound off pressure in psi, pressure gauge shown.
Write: 1250 psi
